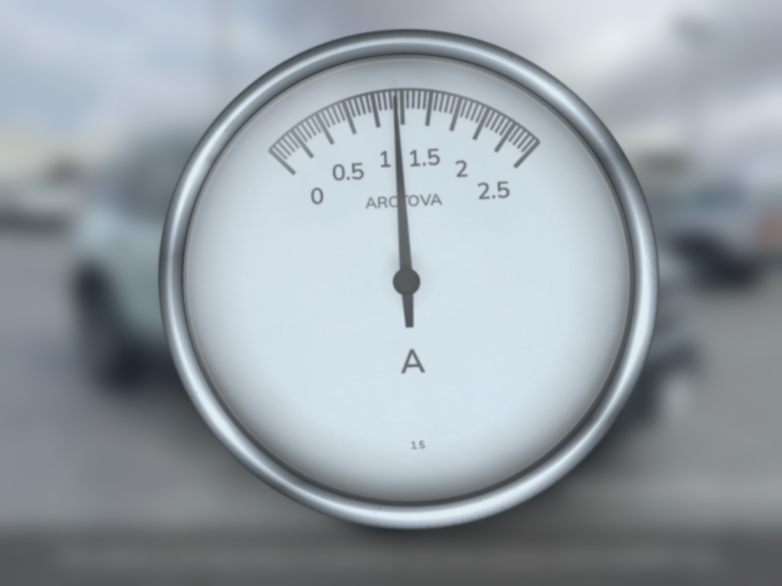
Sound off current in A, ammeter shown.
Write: 1.2 A
